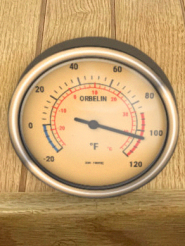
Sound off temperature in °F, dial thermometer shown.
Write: 104 °F
